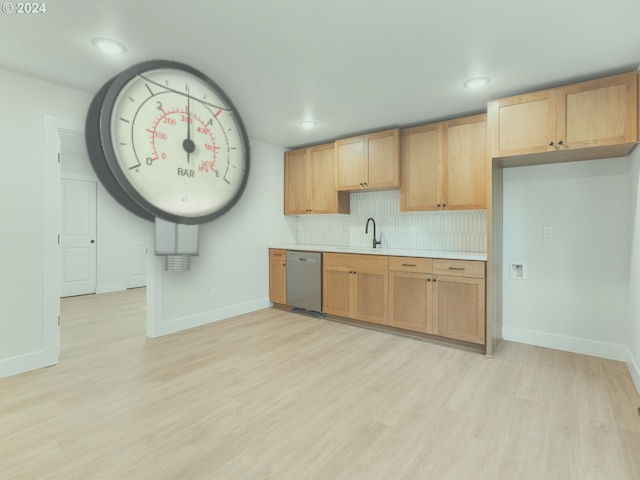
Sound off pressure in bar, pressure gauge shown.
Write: 3 bar
